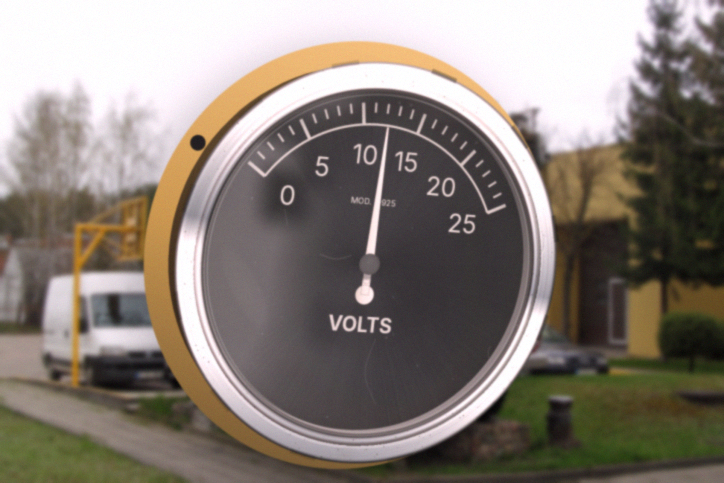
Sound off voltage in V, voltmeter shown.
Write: 12 V
